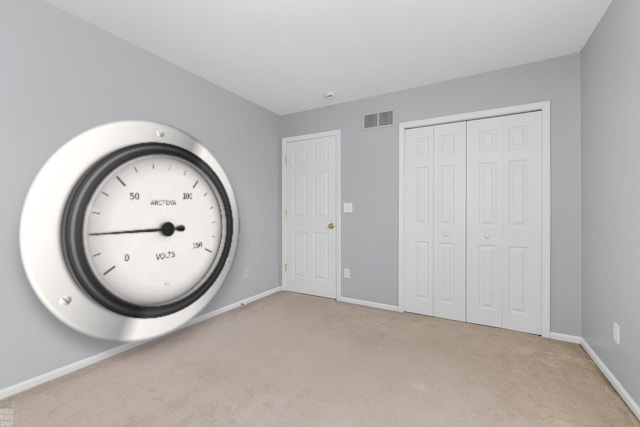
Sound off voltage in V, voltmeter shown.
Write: 20 V
